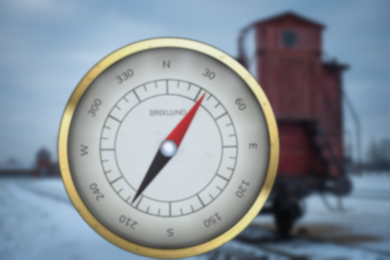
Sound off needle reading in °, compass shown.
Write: 35 °
